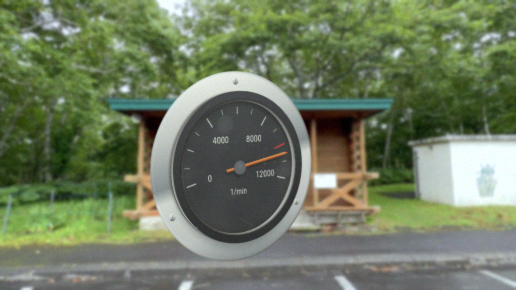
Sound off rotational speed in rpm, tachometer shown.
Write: 10500 rpm
